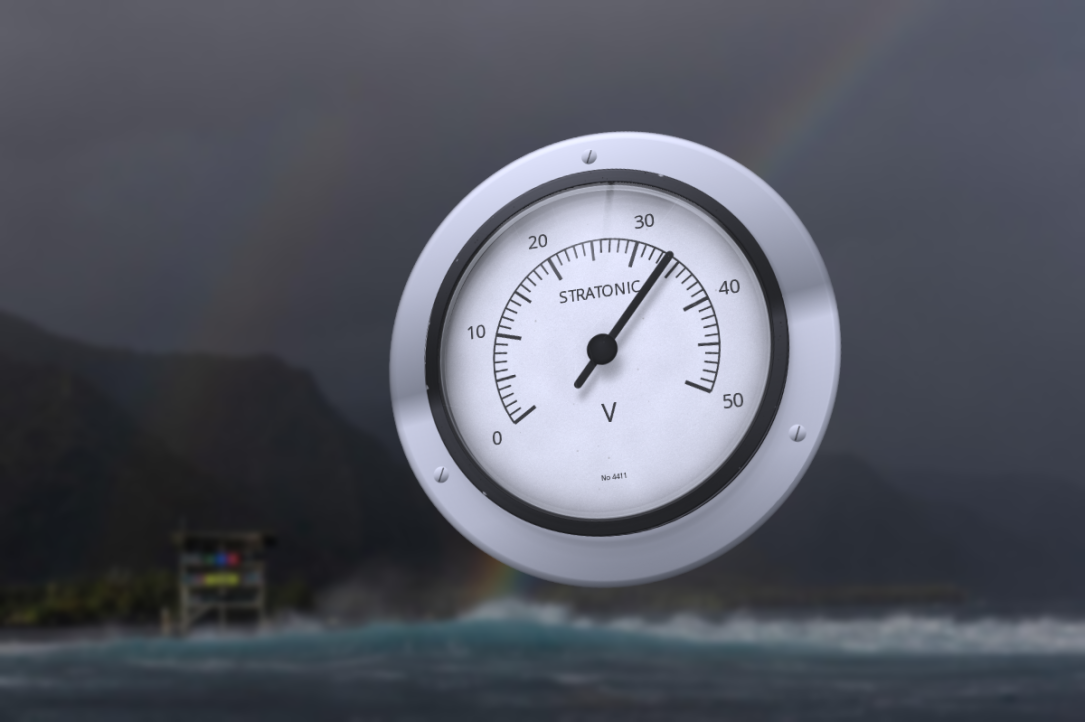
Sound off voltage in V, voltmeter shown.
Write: 34 V
